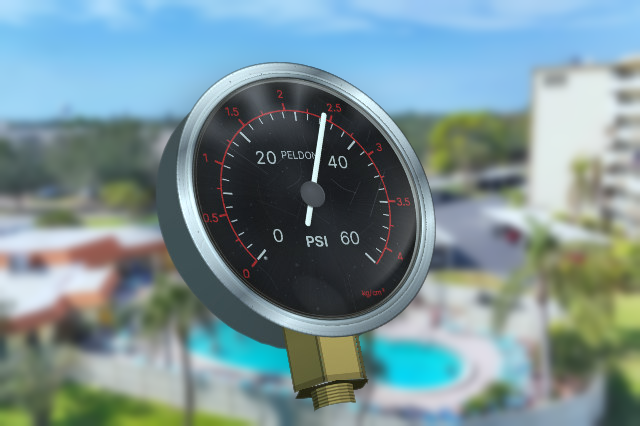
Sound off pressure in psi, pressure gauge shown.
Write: 34 psi
